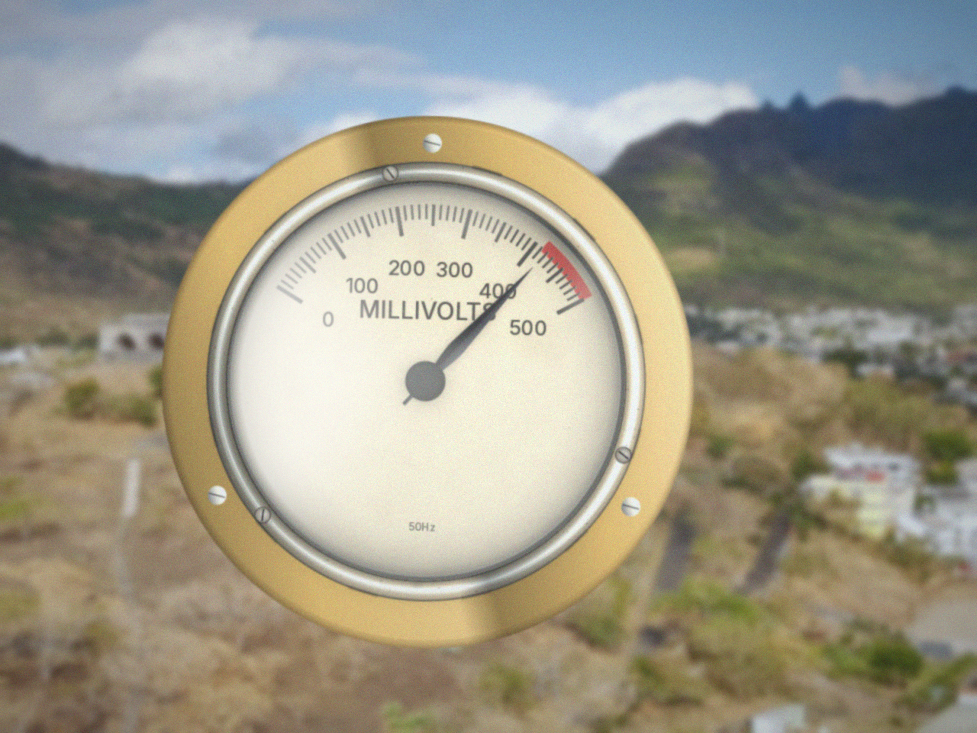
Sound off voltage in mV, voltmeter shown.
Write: 420 mV
